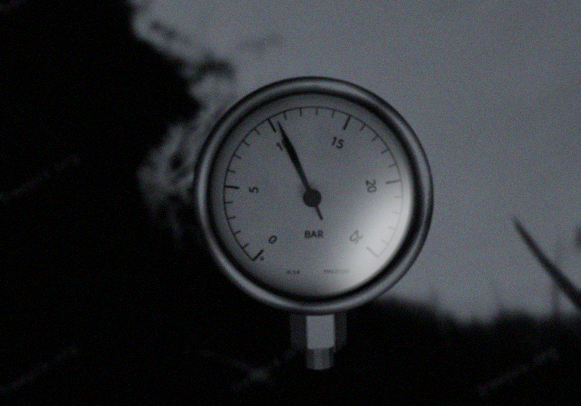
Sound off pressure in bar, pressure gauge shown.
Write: 10.5 bar
